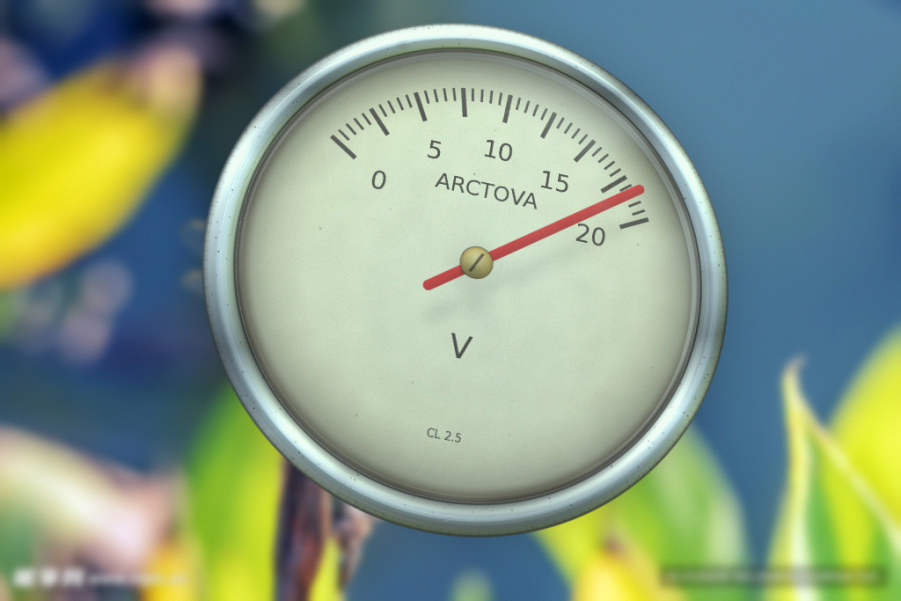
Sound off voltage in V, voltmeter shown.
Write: 18.5 V
